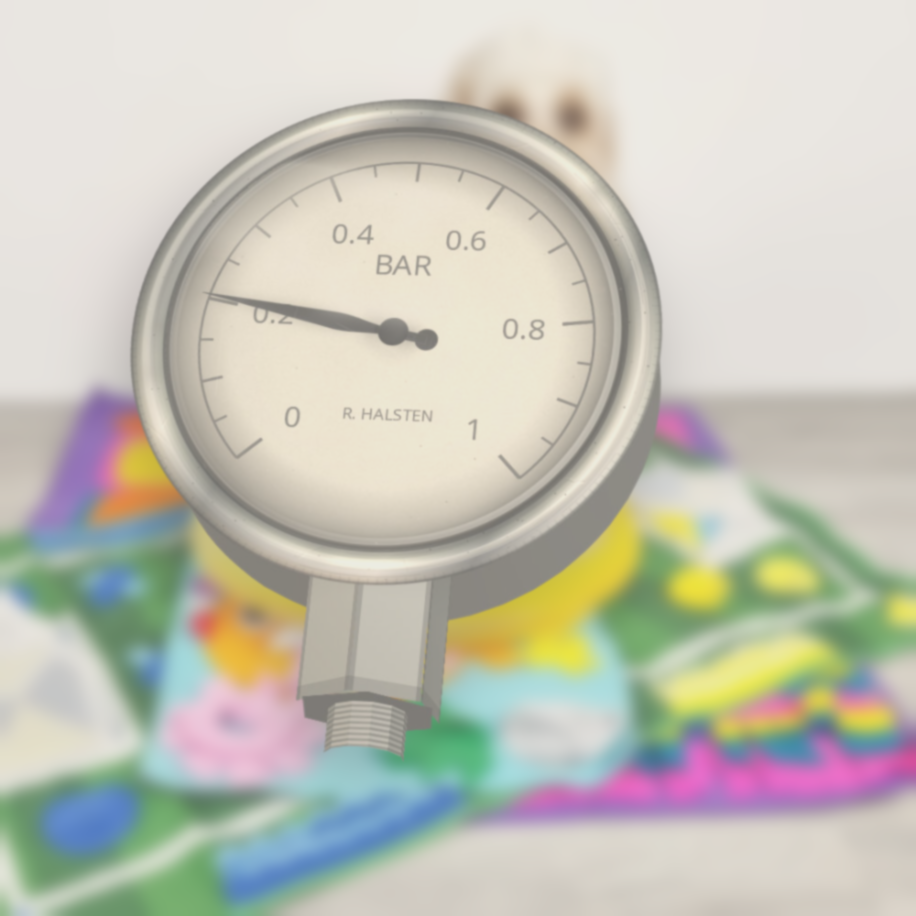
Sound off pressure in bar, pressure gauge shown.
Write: 0.2 bar
